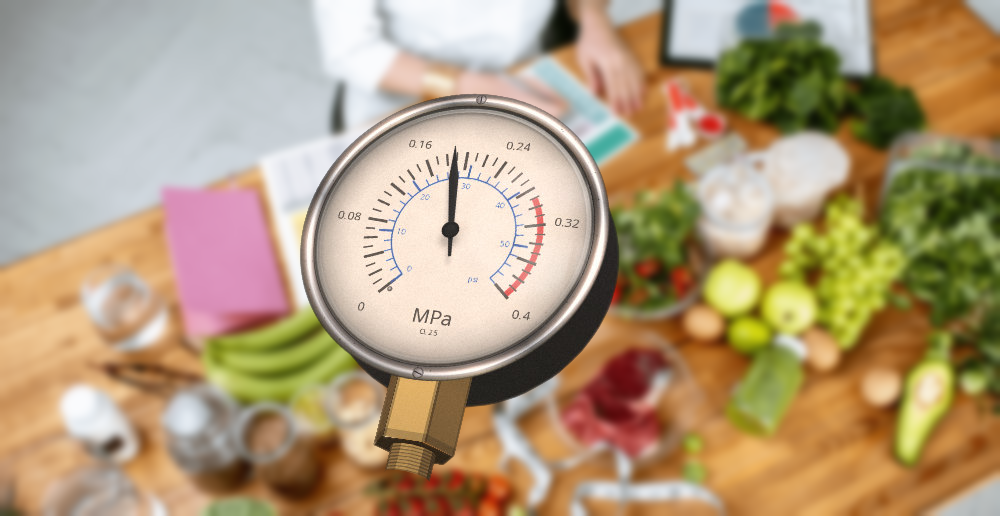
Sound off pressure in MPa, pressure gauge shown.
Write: 0.19 MPa
